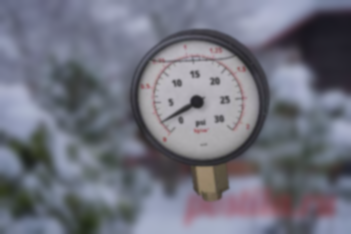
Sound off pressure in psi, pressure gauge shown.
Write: 2 psi
